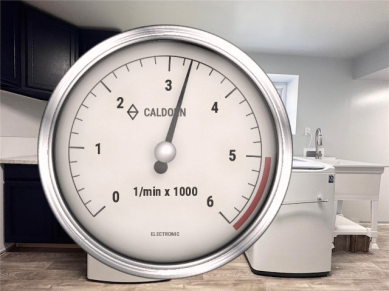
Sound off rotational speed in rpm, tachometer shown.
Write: 3300 rpm
